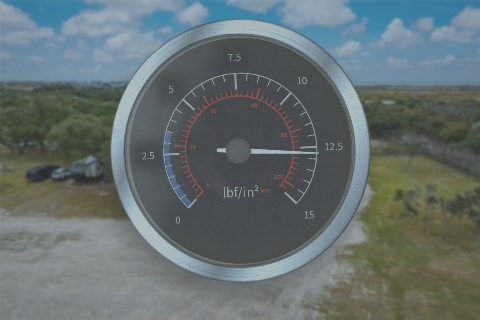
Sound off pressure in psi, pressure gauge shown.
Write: 12.75 psi
